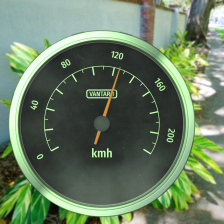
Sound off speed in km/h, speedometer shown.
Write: 125 km/h
